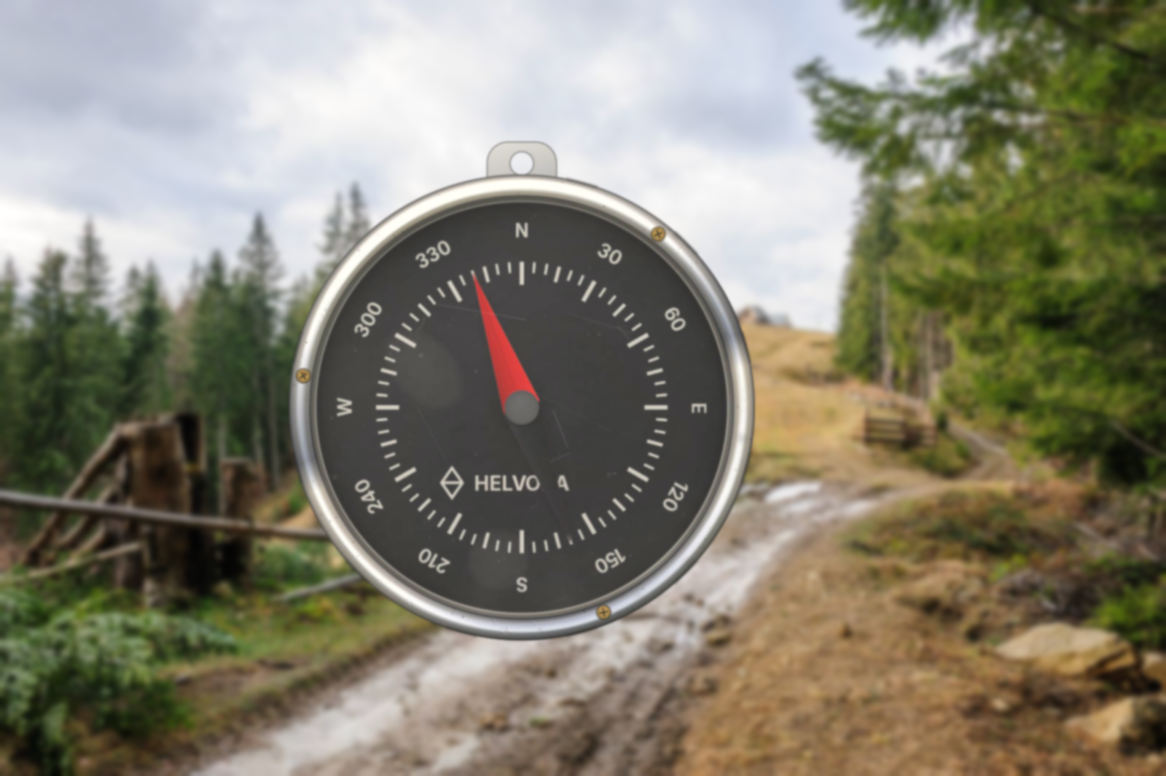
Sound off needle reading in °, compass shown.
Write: 340 °
